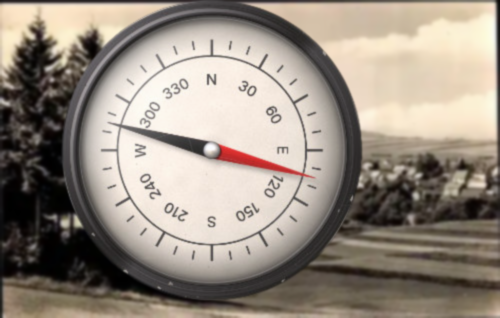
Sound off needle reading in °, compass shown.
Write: 105 °
